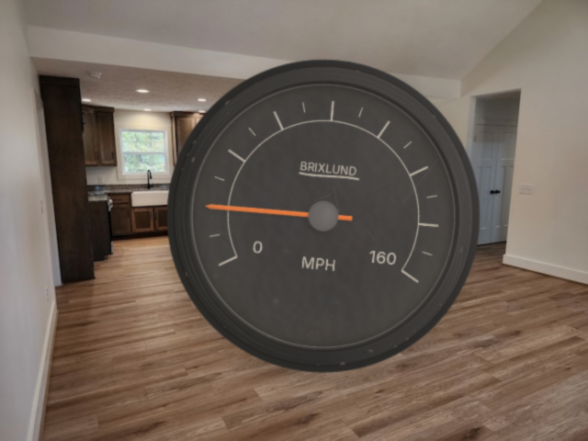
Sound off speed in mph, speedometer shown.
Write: 20 mph
